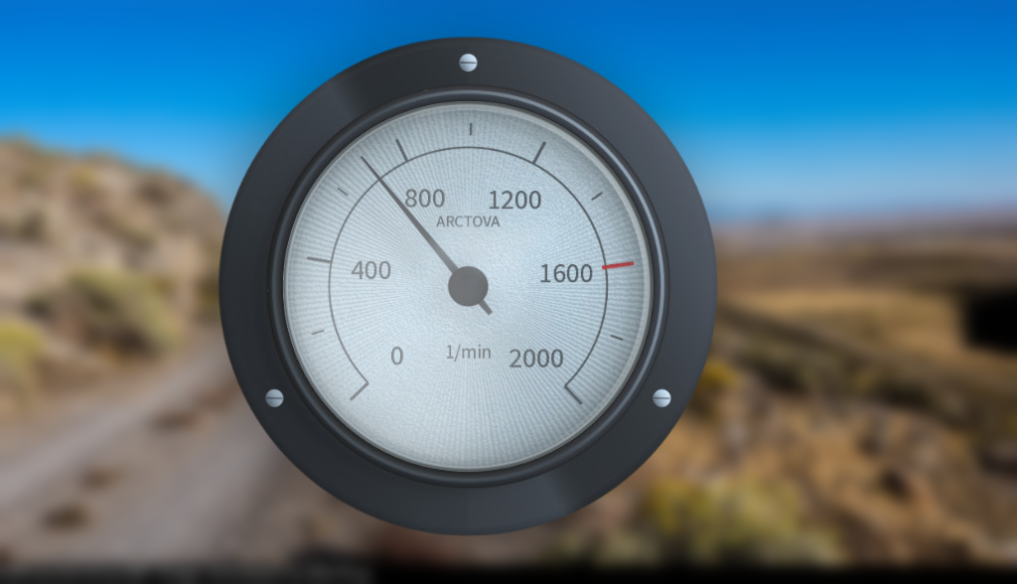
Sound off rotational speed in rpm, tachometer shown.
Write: 700 rpm
